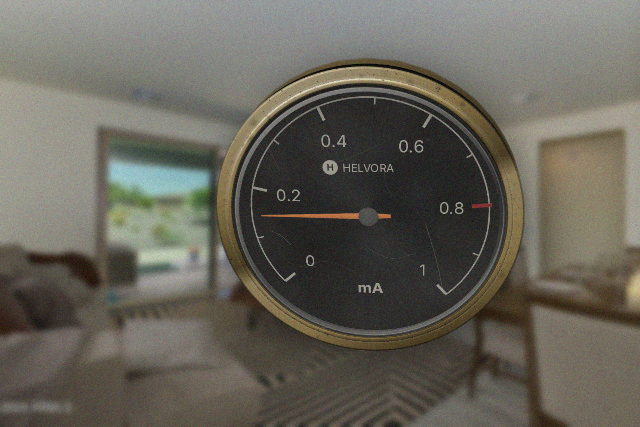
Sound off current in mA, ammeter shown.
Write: 0.15 mA
